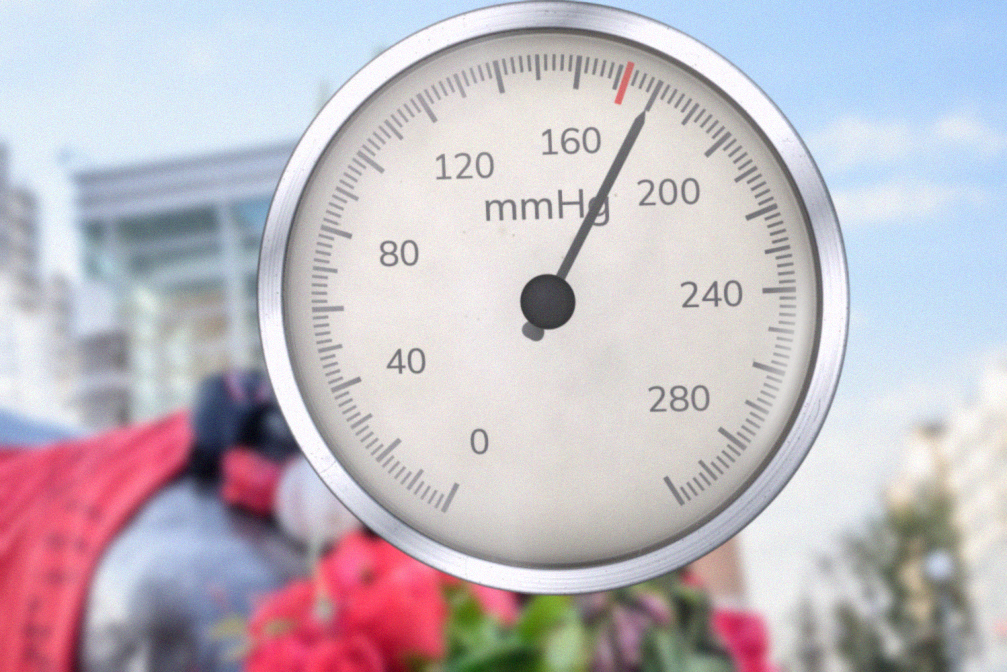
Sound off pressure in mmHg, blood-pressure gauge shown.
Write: 180 mmHg
